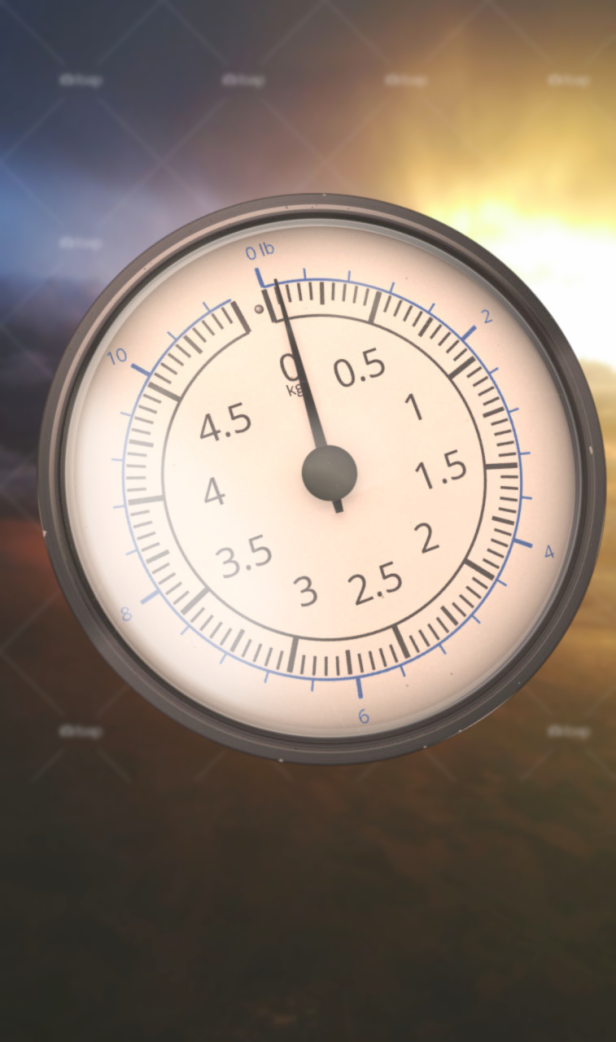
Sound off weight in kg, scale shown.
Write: 0.05 kg
